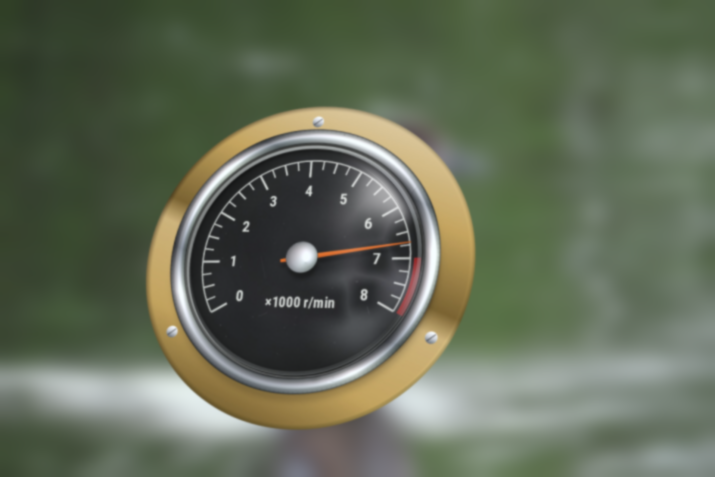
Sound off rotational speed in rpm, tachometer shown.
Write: 6750 rpm
